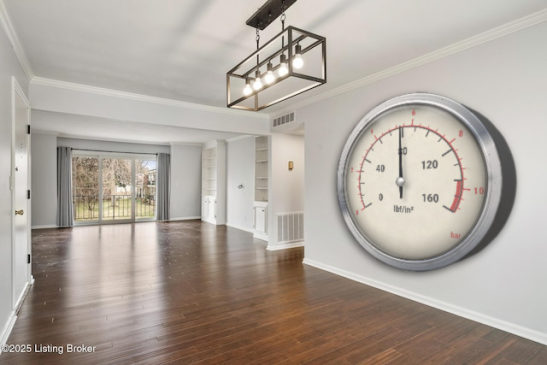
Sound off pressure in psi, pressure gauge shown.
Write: 80 psi
